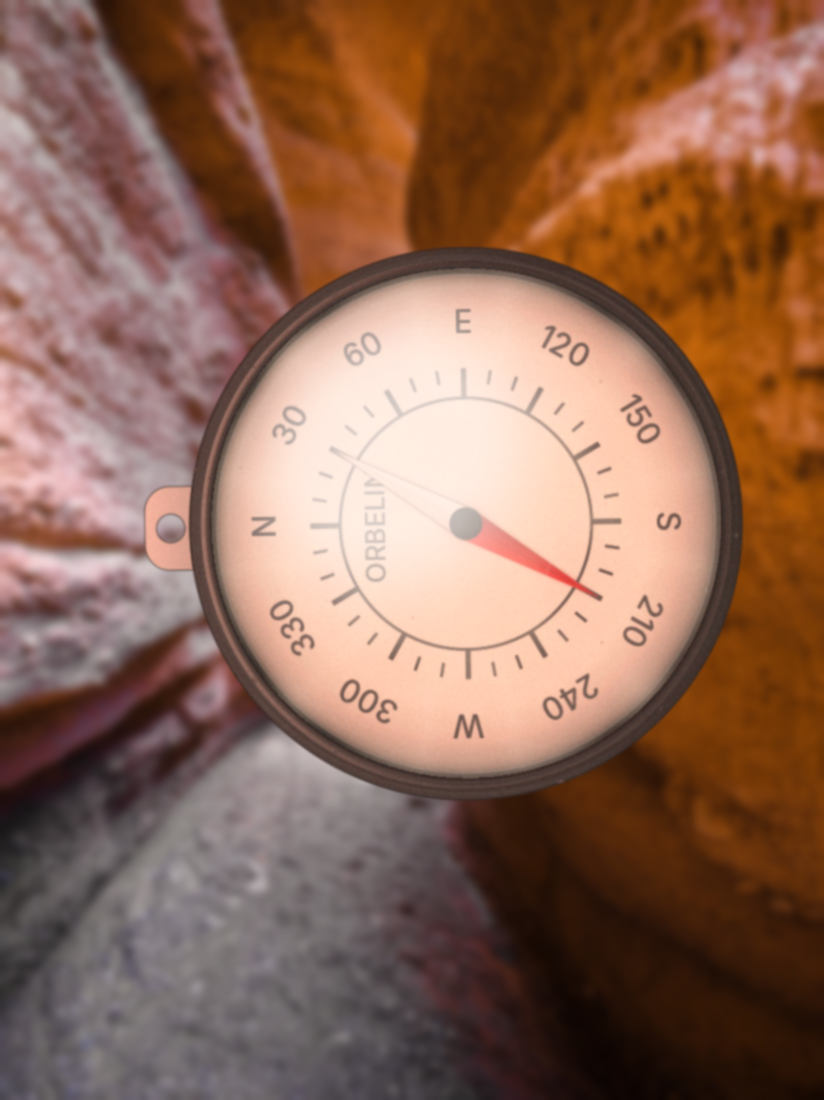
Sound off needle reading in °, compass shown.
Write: 210 °
